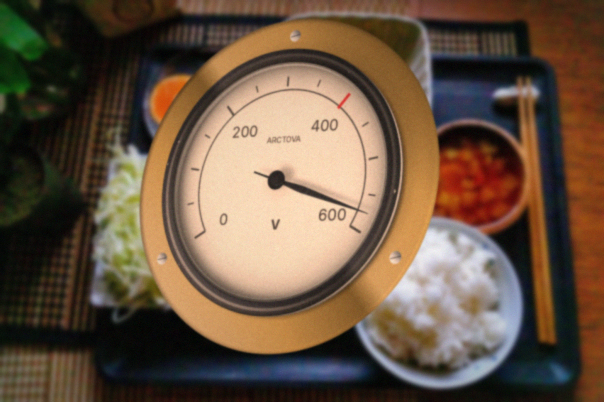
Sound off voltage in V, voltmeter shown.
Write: 575 V
